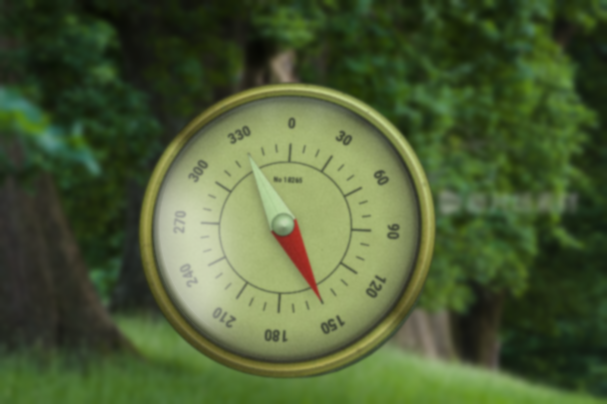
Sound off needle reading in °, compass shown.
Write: 150 °
